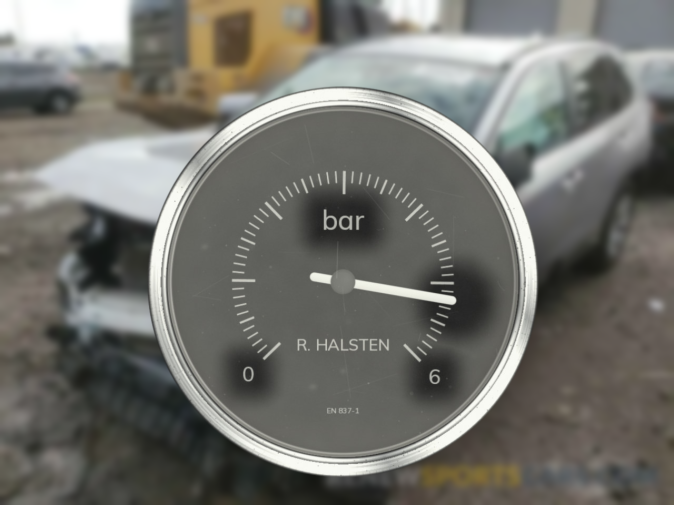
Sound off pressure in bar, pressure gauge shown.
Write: 5.2 bar
